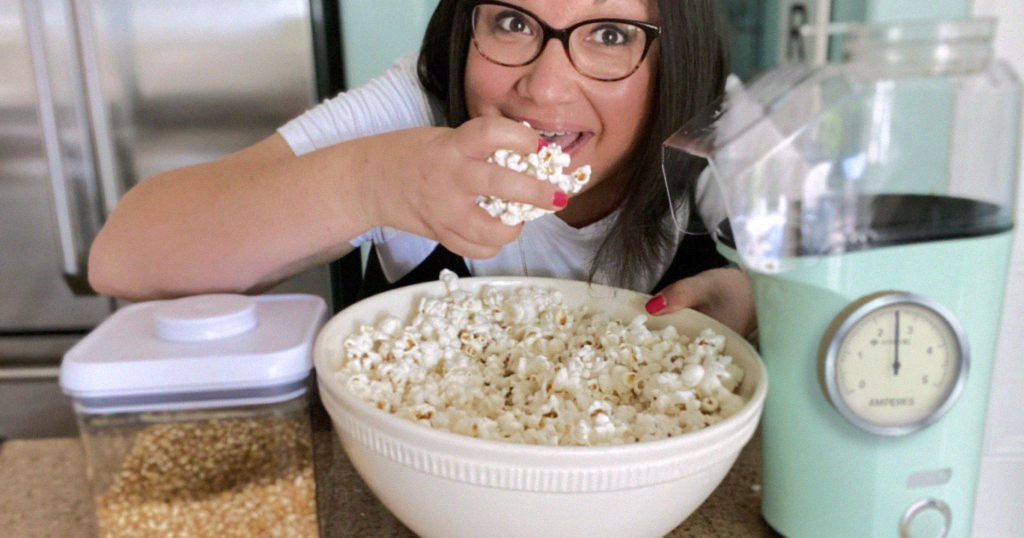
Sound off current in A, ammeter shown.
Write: 2.5 A
